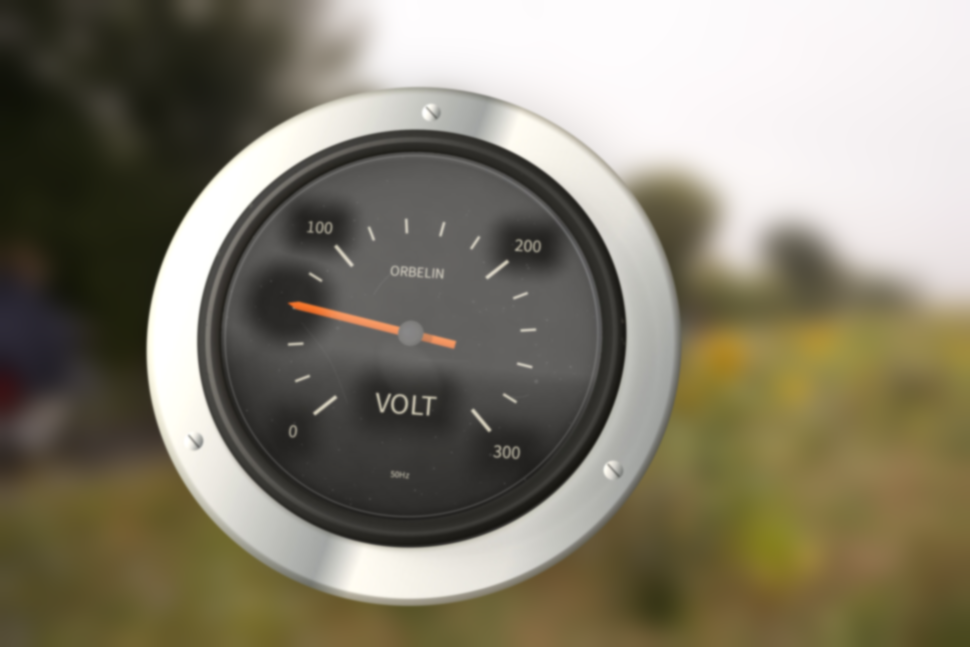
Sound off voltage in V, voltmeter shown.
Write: 60 V
